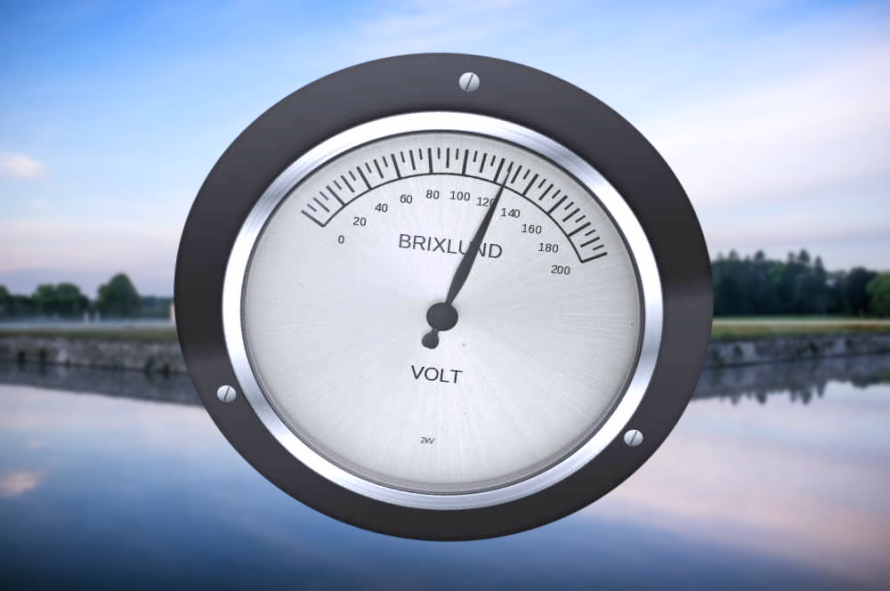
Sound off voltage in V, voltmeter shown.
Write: 125 V
